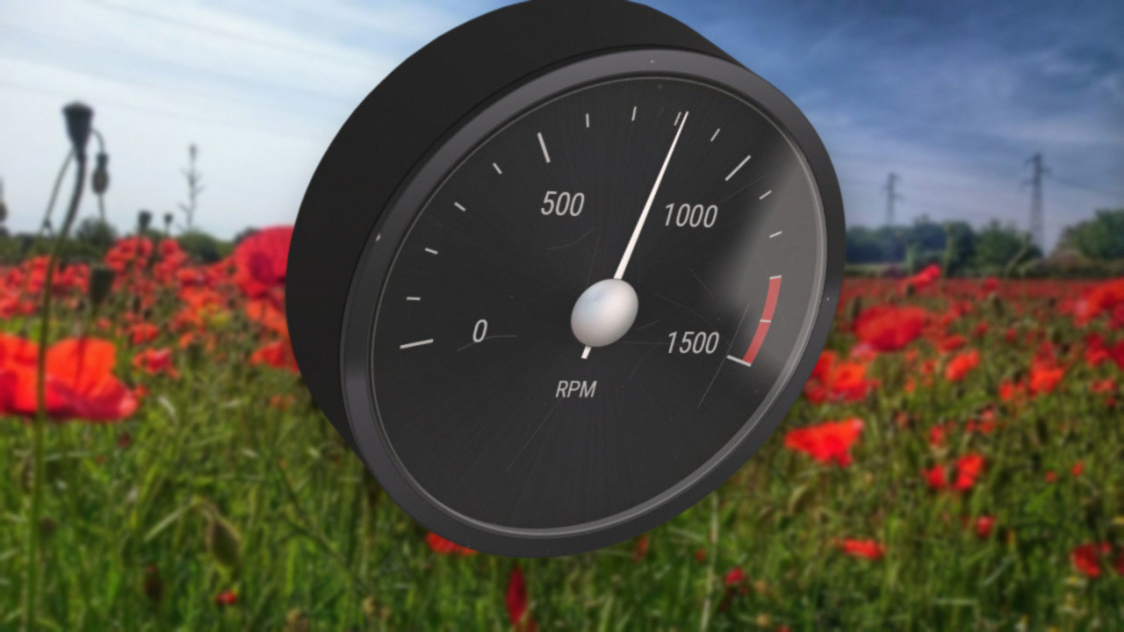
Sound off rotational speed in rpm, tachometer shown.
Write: 800 rpm
